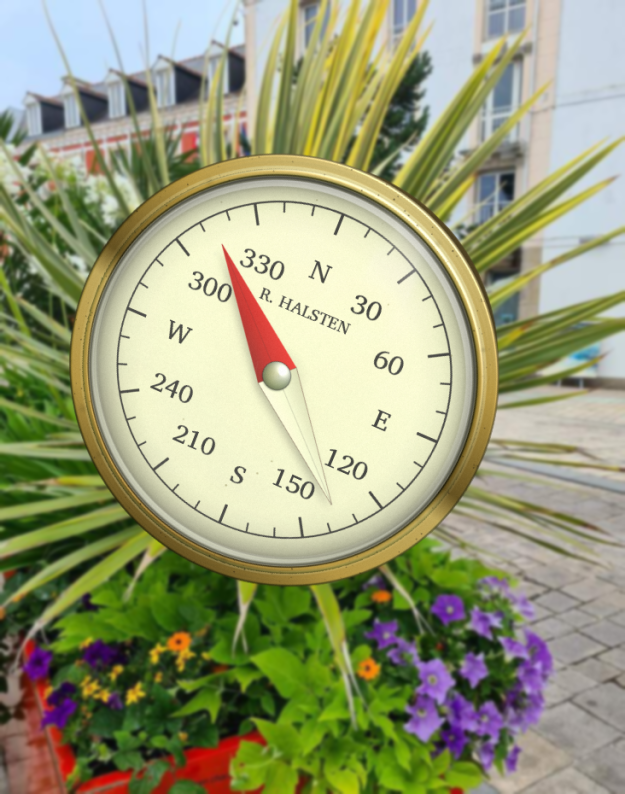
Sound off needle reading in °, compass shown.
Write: 315 °
